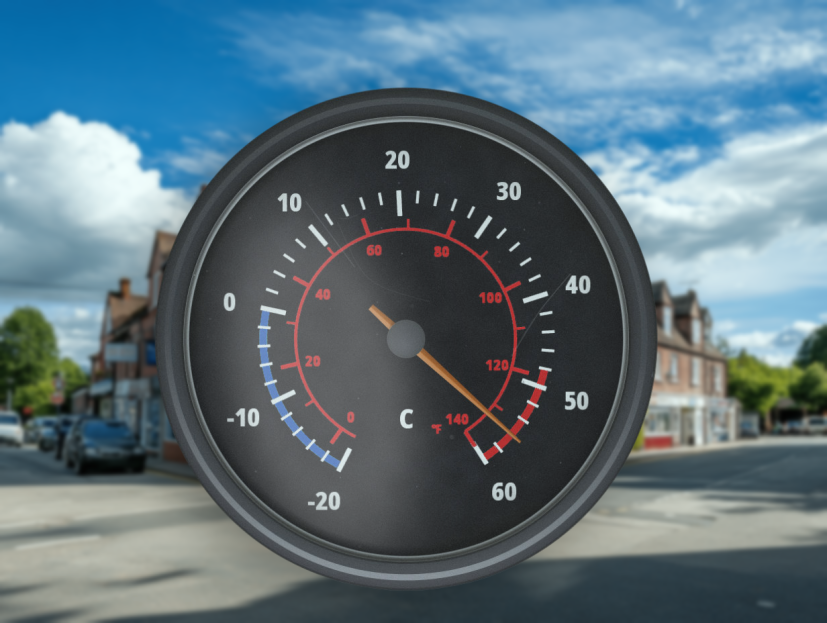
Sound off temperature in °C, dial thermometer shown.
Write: 56 °C
